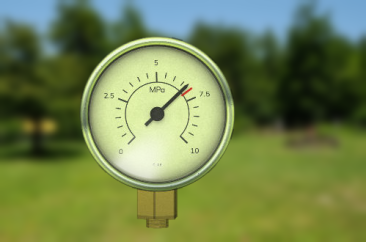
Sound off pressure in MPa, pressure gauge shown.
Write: 6.75 MPa
